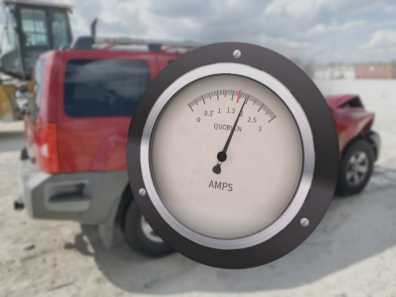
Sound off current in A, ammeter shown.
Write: 2 A
